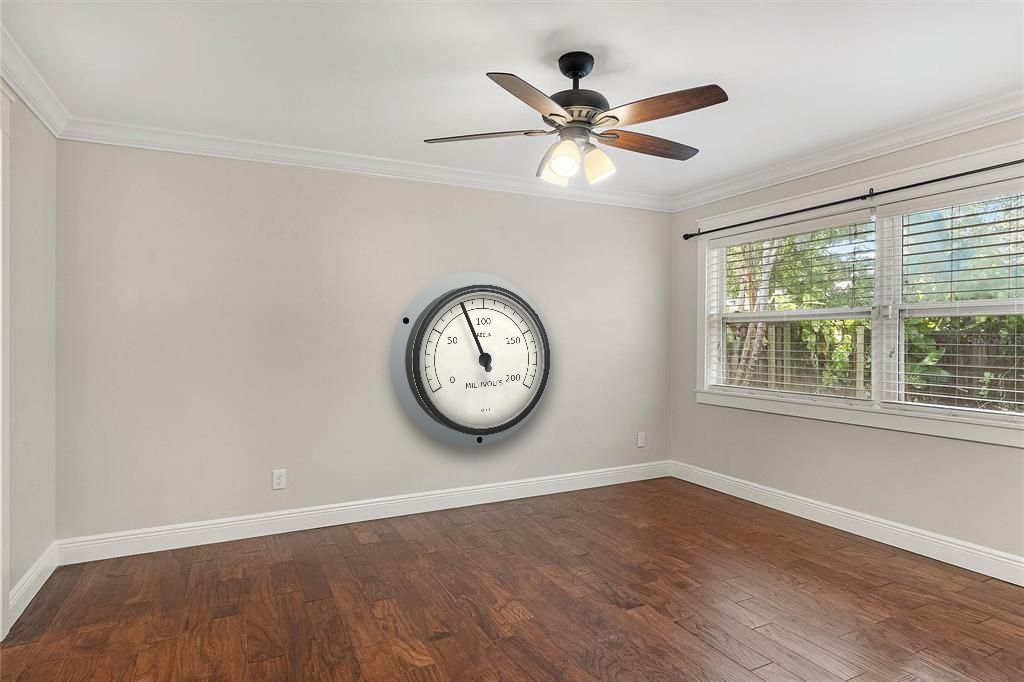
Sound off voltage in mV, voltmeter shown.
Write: 80 mV
